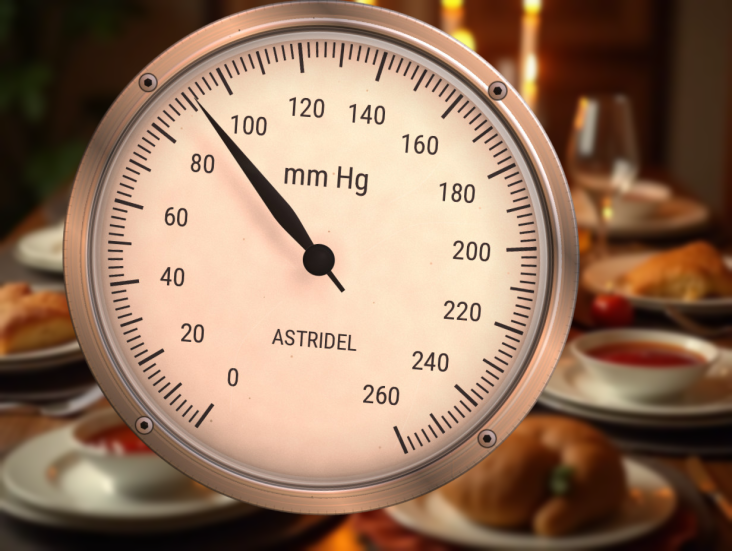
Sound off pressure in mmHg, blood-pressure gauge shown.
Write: 92 mmHg
